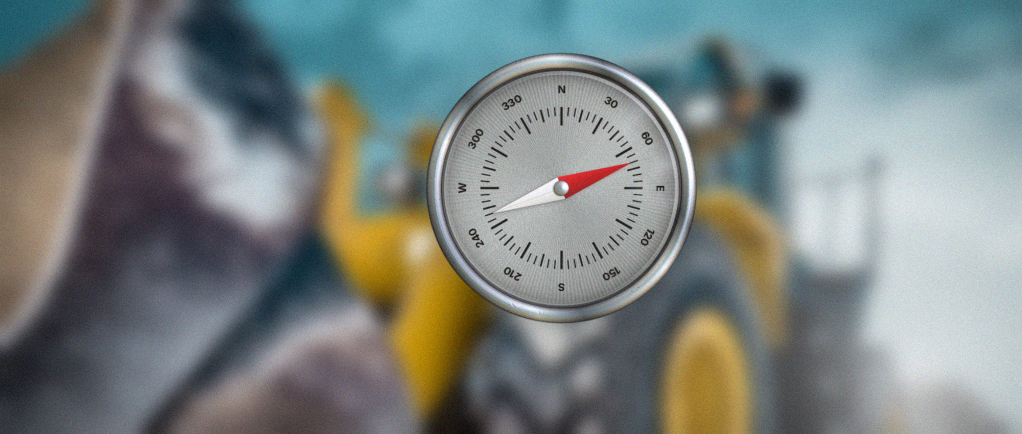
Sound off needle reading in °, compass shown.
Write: 70 °
